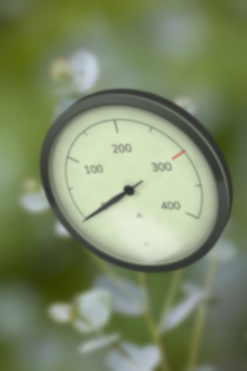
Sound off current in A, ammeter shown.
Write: 0 A
